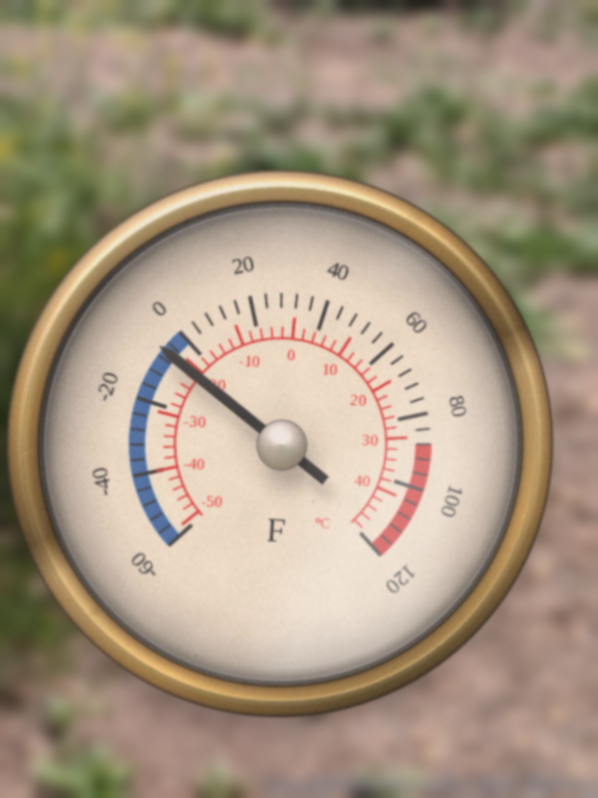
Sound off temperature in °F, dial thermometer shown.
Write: -6 °F
